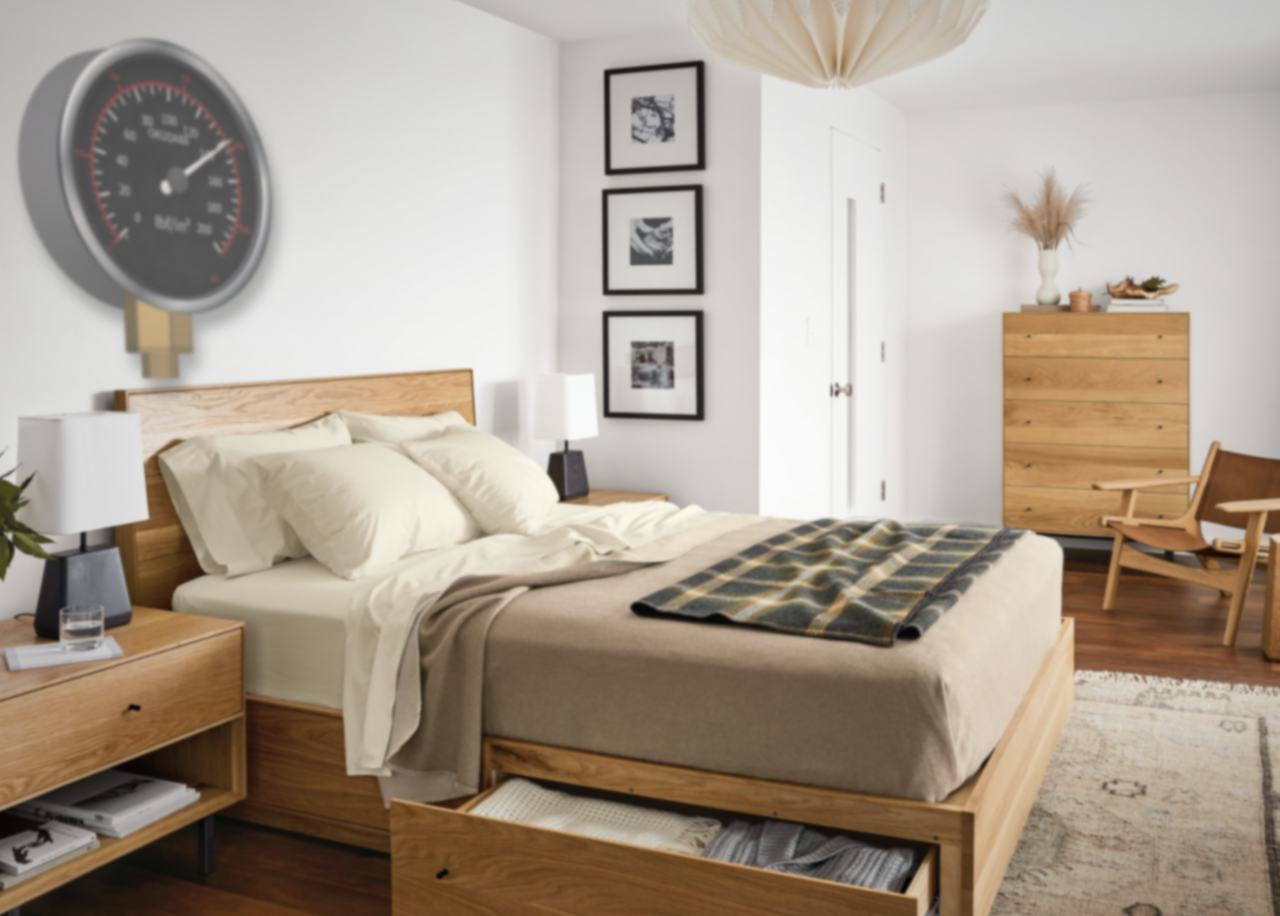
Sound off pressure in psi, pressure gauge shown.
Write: 140 psi
